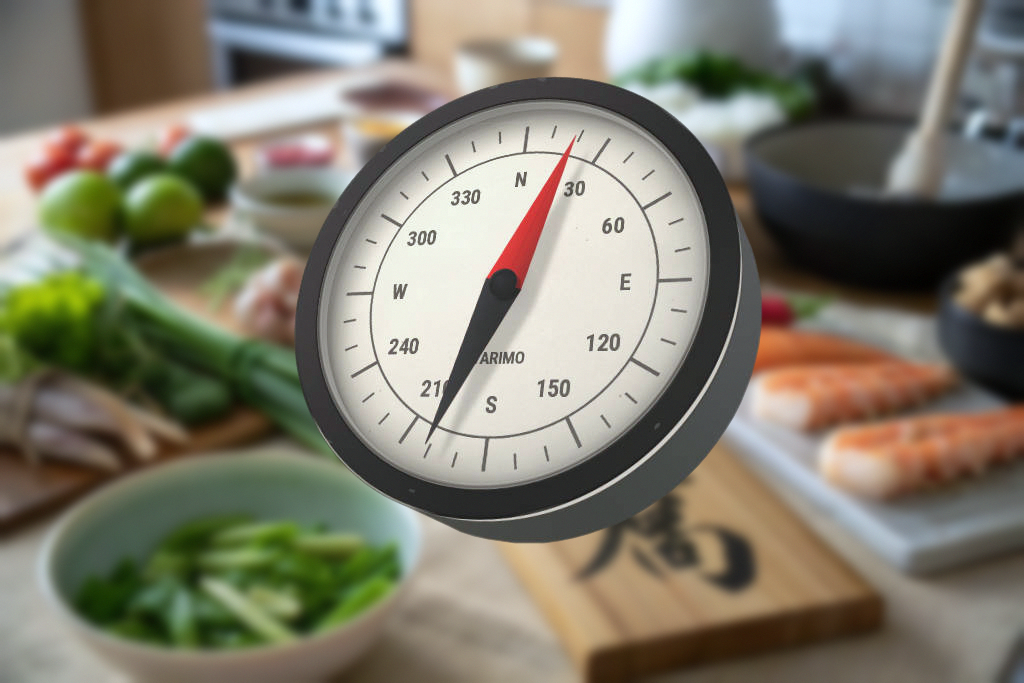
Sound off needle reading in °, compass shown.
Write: 20 °
